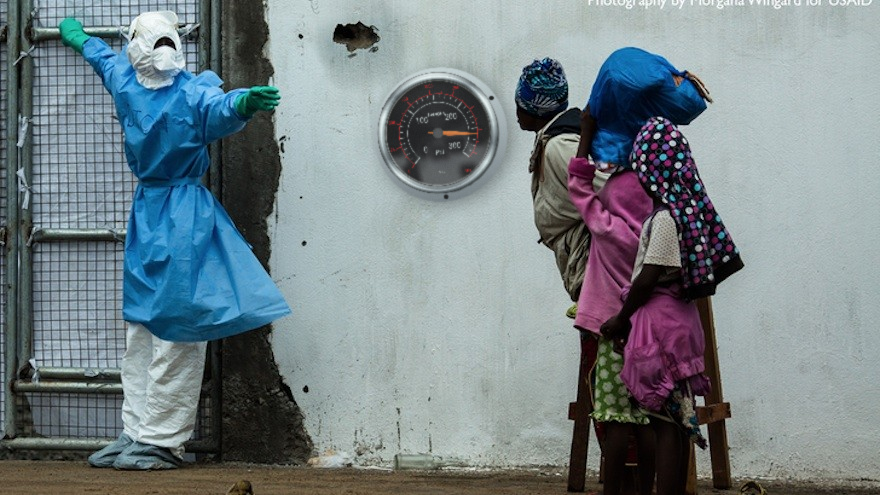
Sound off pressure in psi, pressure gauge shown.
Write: 260 psi
